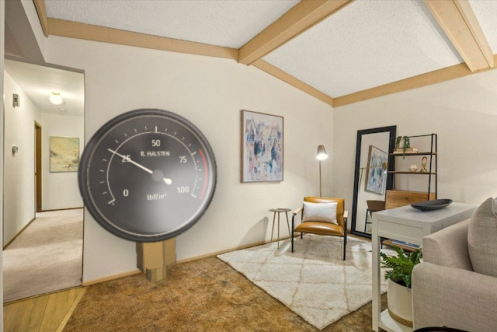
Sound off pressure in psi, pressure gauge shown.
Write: 25 psi
